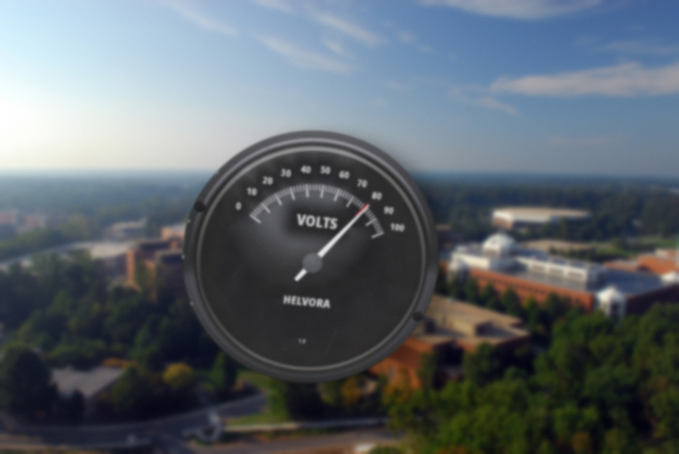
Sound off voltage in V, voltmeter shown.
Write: 80 V
